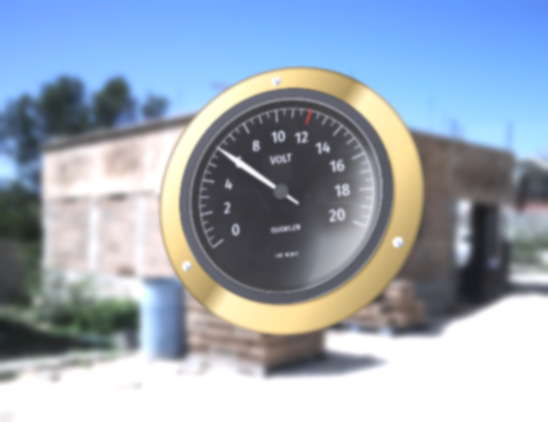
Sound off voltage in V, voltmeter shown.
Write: 6 V
